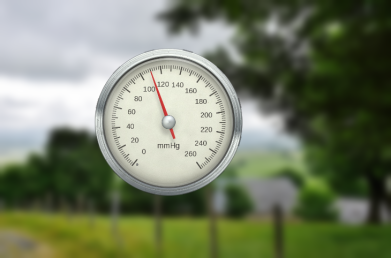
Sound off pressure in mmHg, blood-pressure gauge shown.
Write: 110 mmHg
